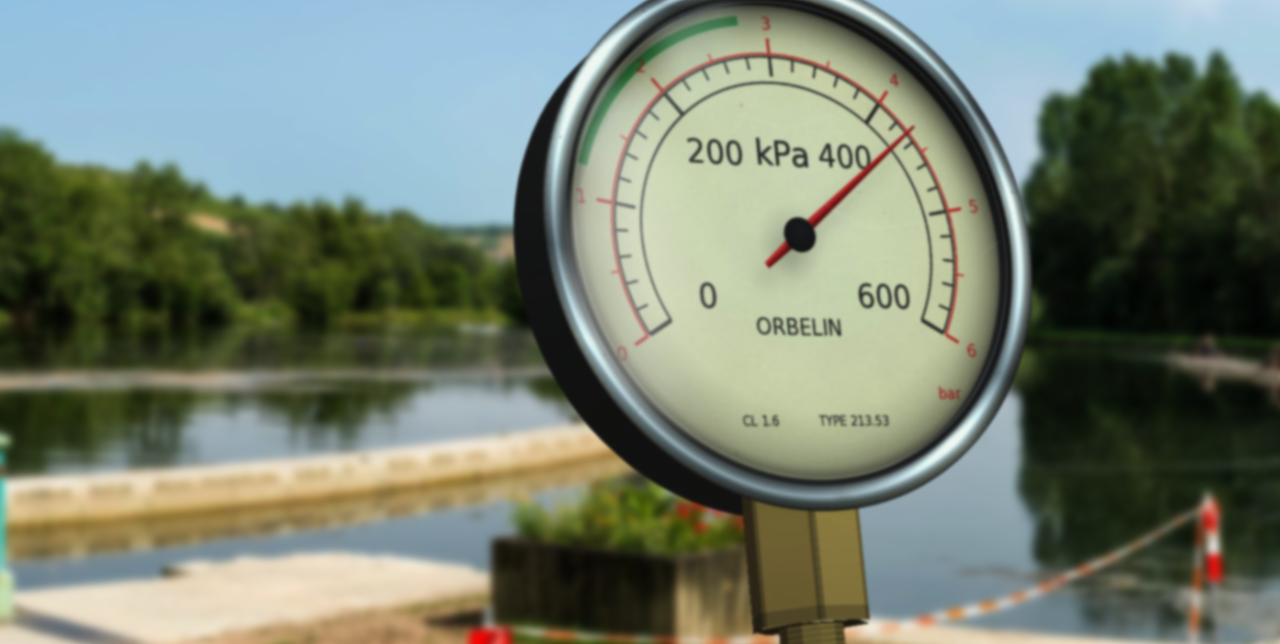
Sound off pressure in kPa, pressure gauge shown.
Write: 430 kPa
